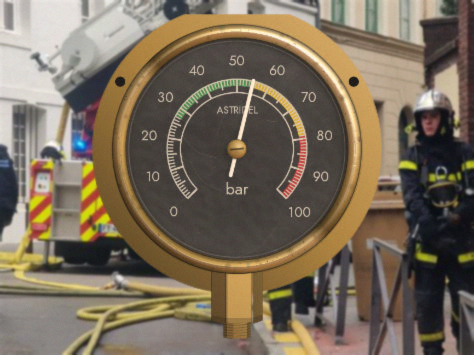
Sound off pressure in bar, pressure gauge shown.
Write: 55 bar
